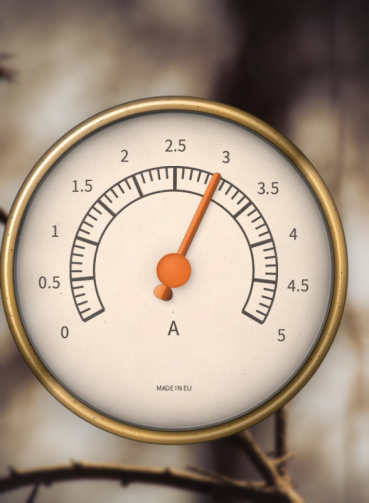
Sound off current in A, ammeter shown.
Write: 3 A
